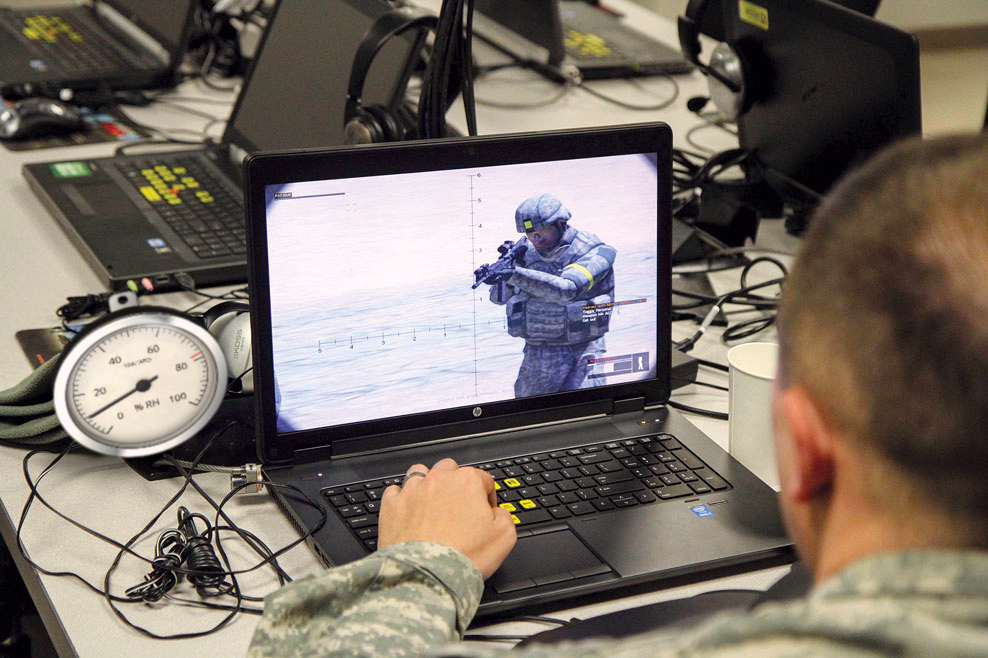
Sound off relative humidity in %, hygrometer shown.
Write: 10 %
